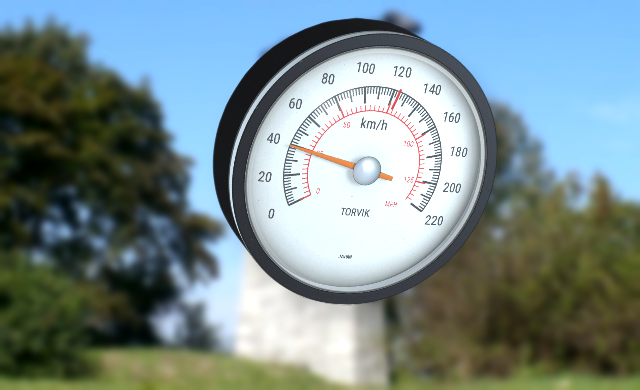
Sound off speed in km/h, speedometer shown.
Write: 40 km/h
